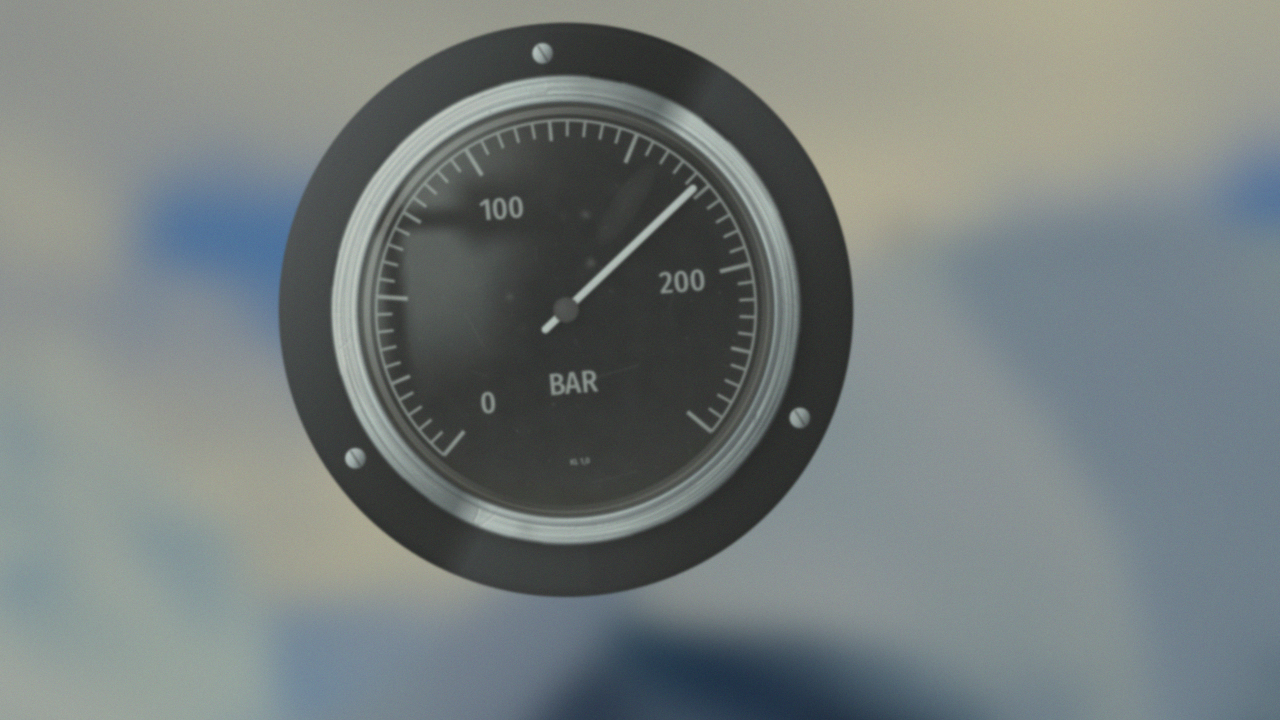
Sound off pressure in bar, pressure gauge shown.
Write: 172.5 bar
